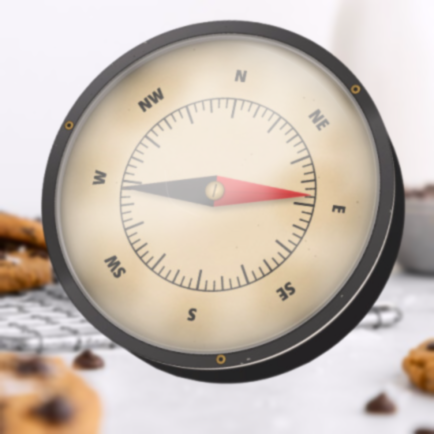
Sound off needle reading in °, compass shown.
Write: 85 °
